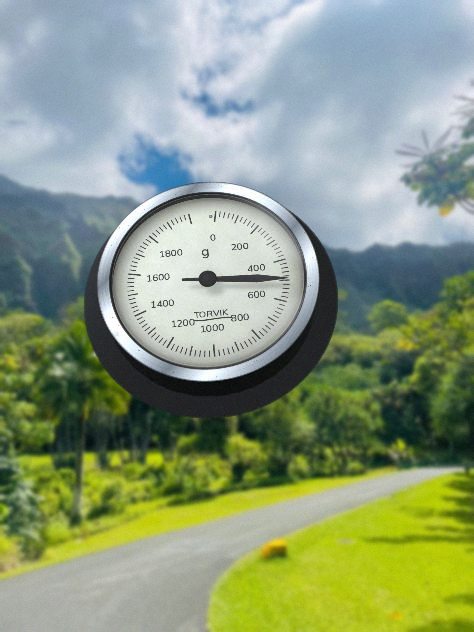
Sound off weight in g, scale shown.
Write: 500 g
